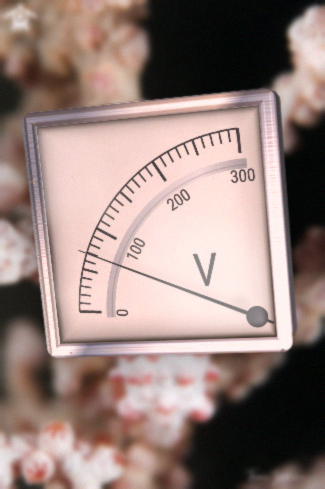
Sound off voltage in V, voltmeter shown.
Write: 70 V
